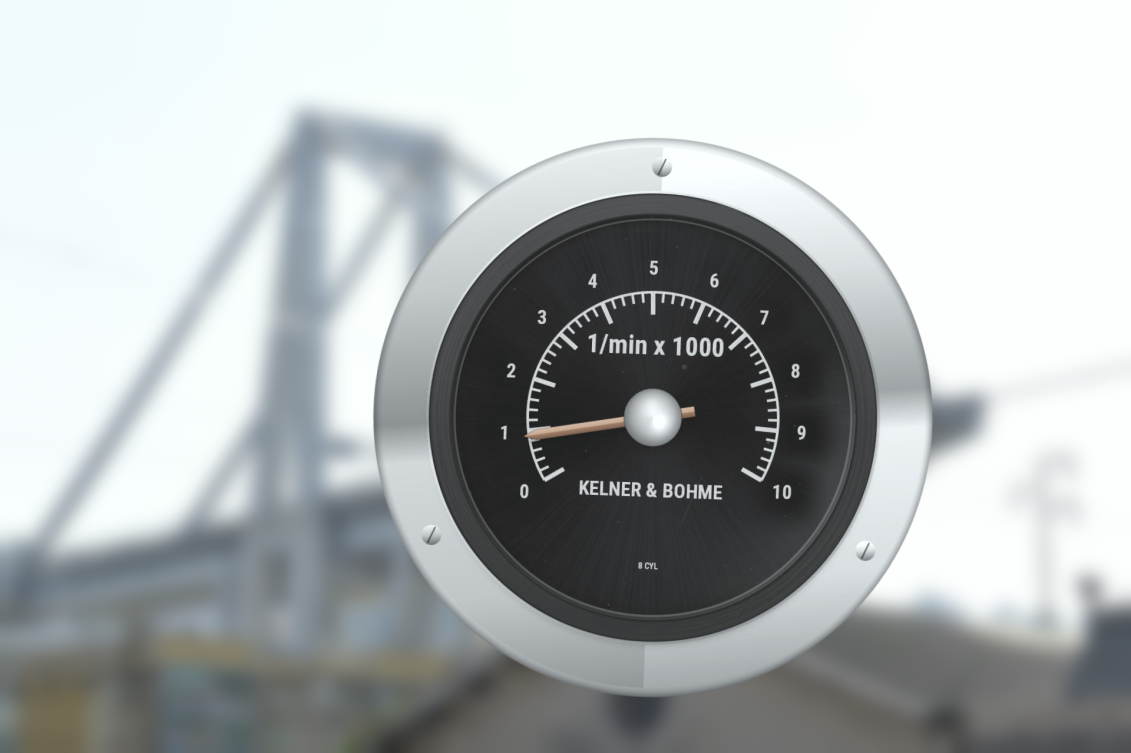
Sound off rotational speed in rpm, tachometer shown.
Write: 900 rpm
